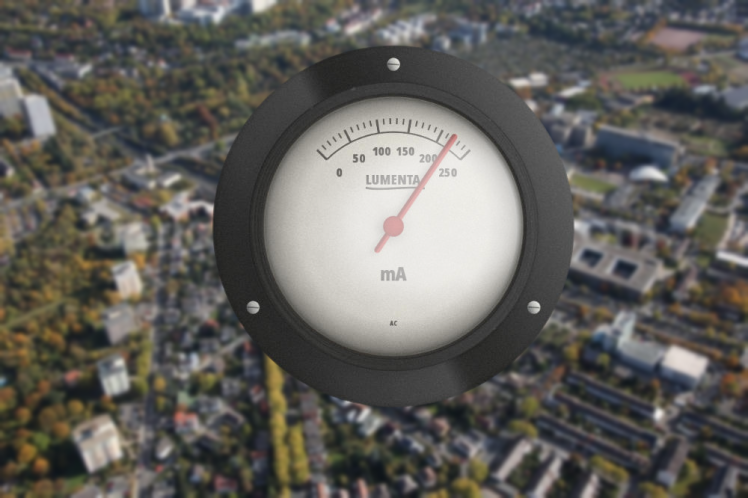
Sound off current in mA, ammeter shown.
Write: 220 mA
